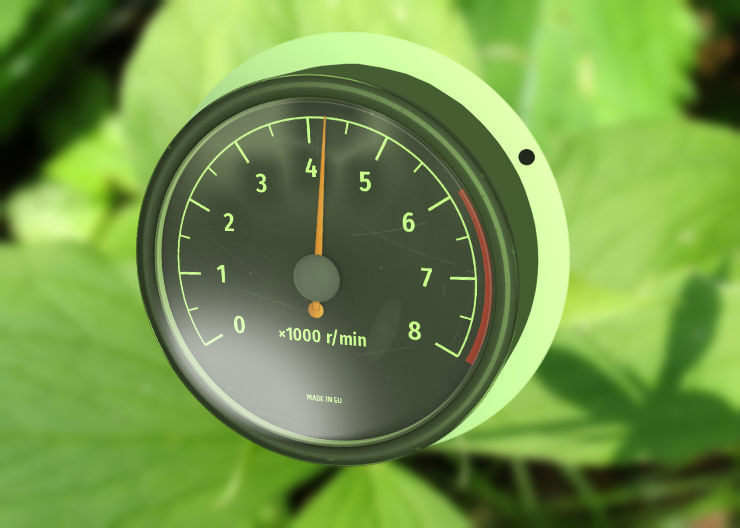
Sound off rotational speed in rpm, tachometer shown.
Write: 4250 rpm
